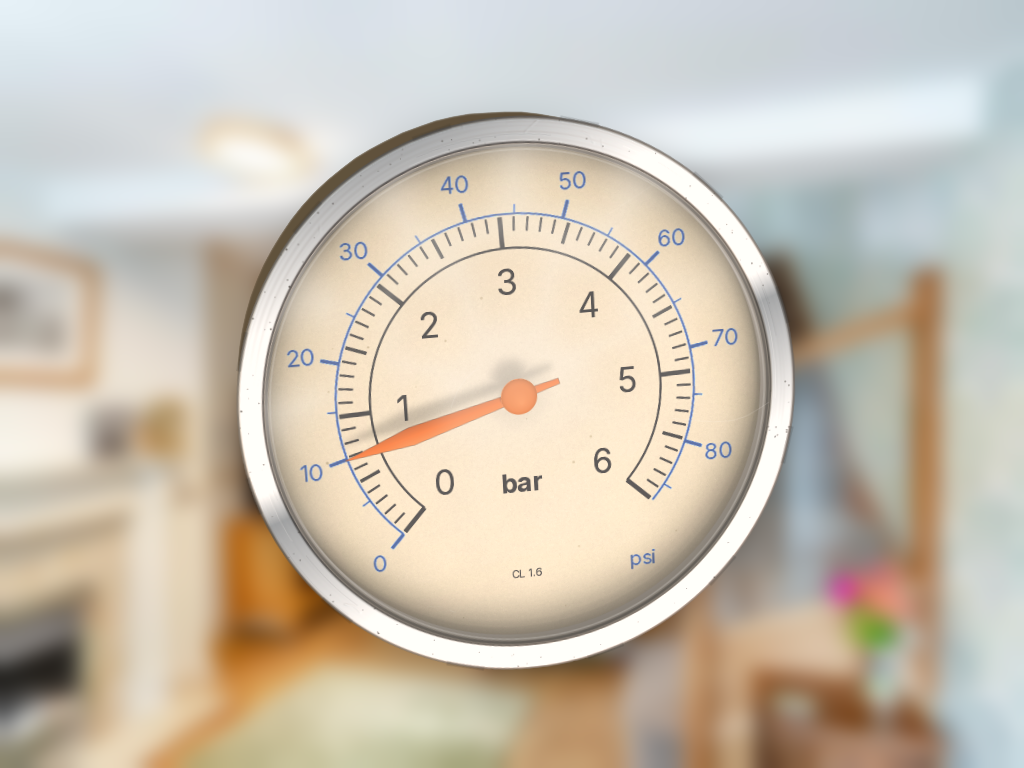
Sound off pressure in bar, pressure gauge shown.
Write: 0.7 bar
